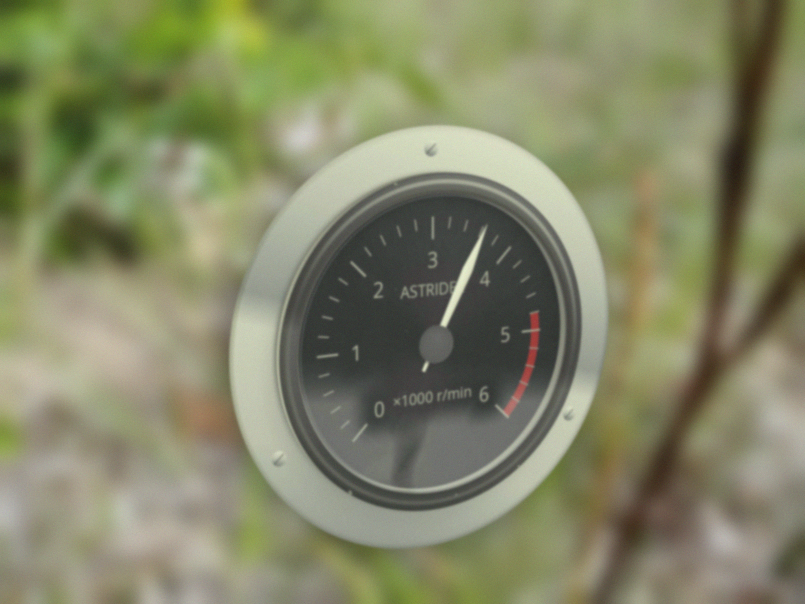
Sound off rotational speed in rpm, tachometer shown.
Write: 3600 rpm
